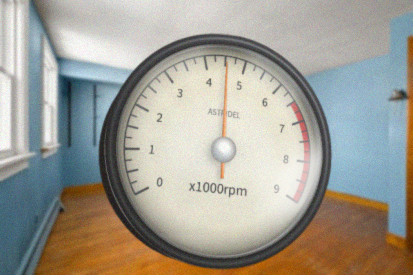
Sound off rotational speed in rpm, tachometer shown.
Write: 4500 rpm
